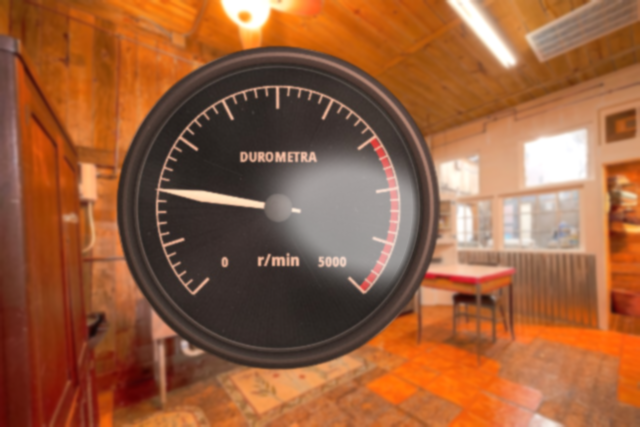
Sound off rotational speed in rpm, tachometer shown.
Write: 1000 rpm
